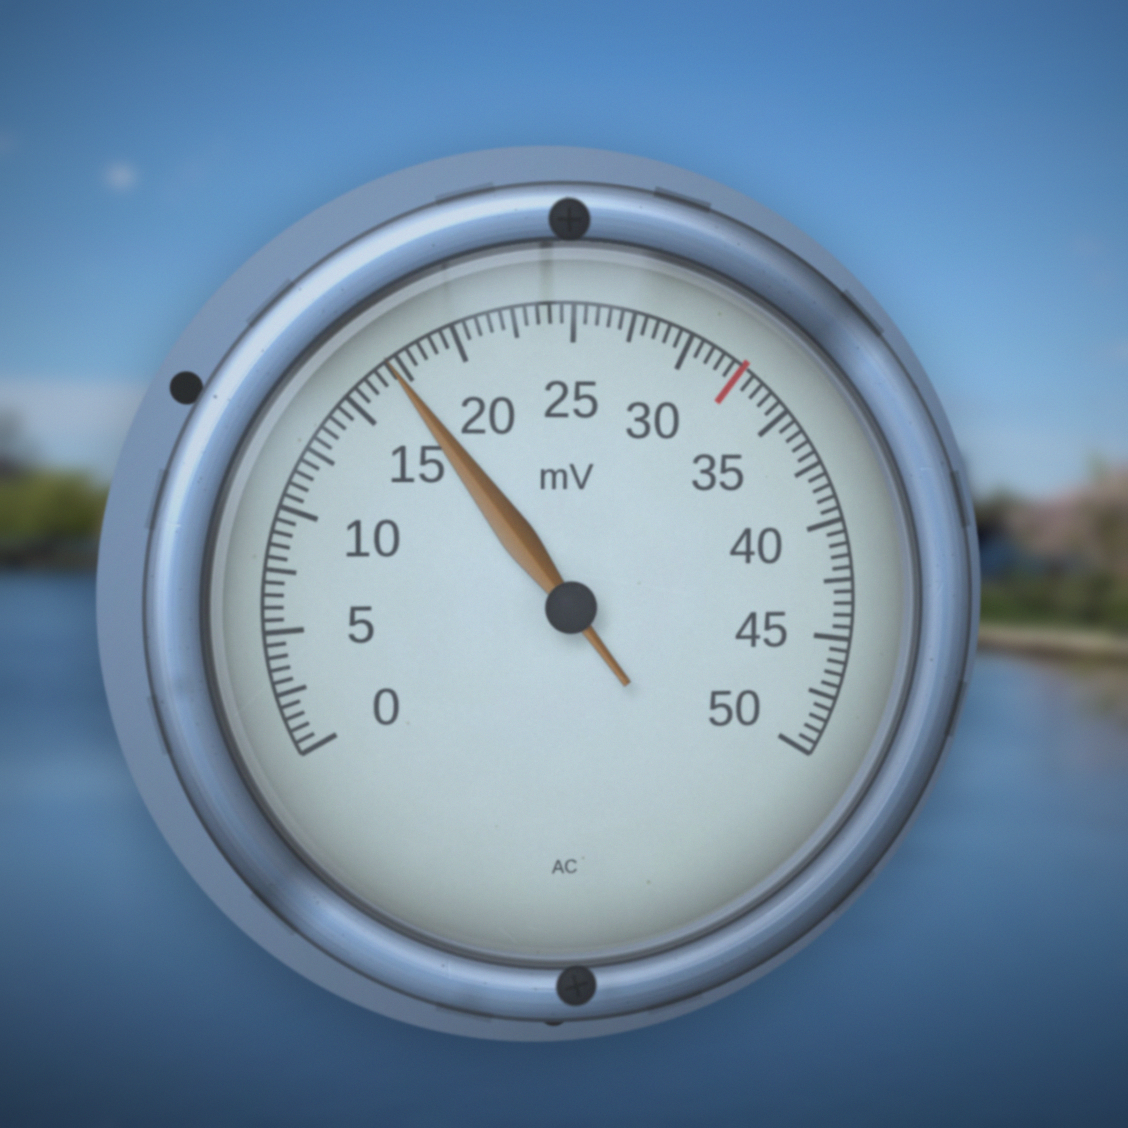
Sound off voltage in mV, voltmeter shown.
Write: 17 mV
